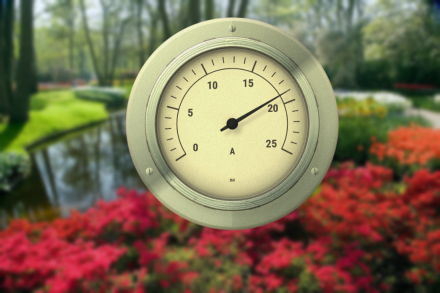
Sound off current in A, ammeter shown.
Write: 19 A
